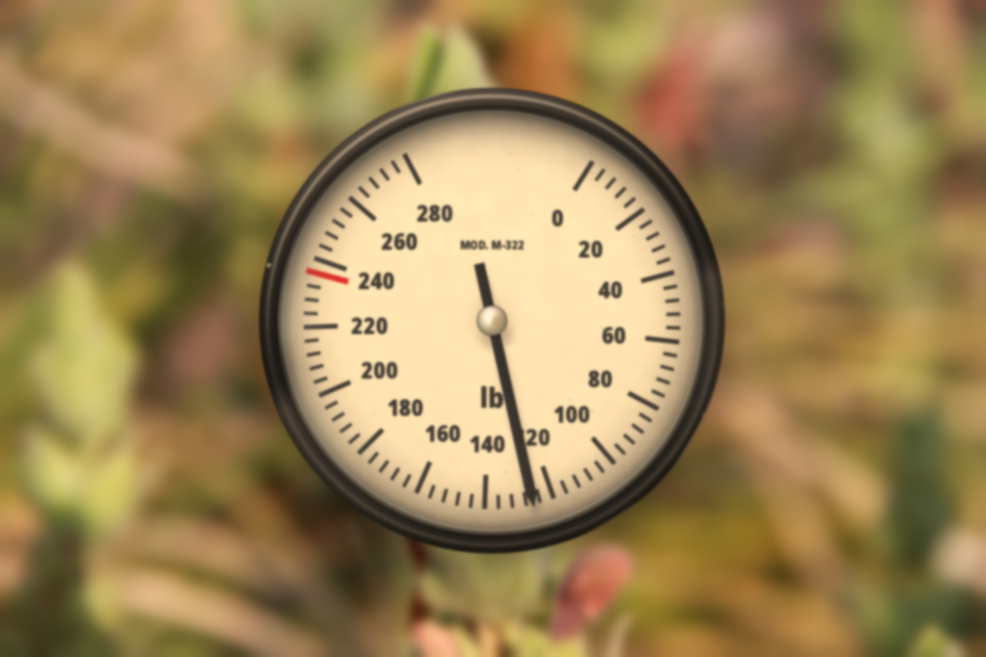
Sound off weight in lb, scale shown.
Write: 126 lb
